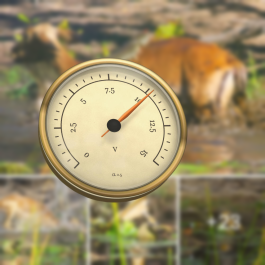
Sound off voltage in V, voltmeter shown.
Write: 10.25 V
